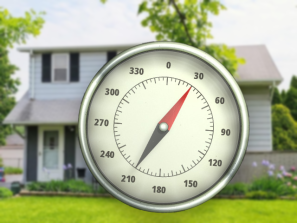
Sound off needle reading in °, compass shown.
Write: 30 °
